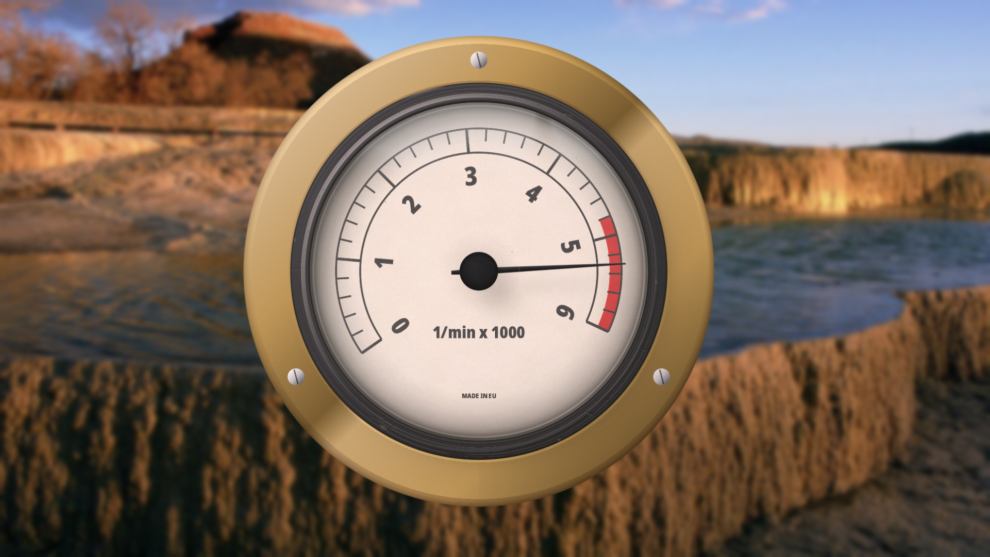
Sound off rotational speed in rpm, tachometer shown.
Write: 5300 rpm
